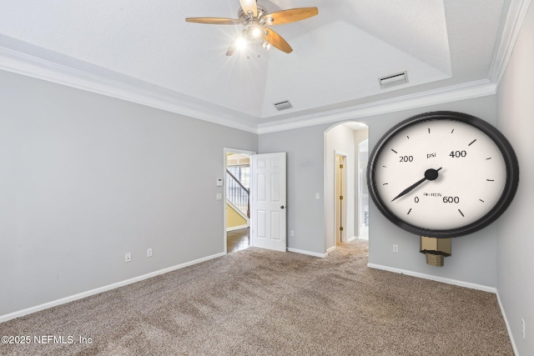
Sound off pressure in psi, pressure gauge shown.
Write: 50 psi
